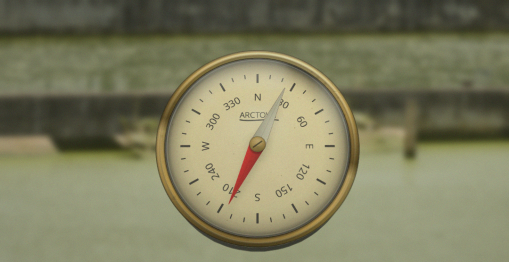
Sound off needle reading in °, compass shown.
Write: 205 °
